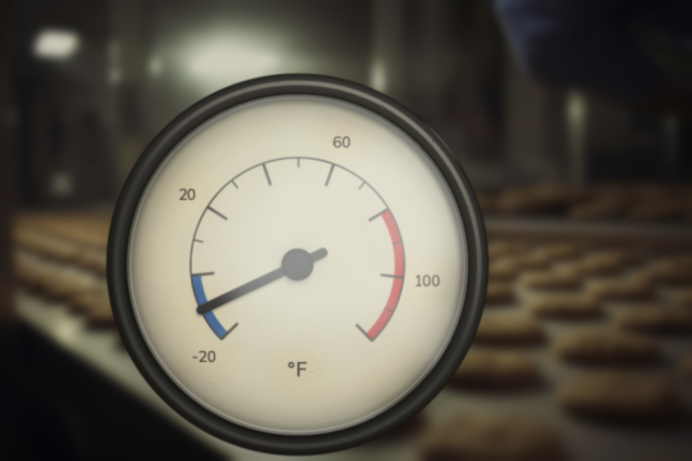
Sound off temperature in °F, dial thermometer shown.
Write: -10 °F
